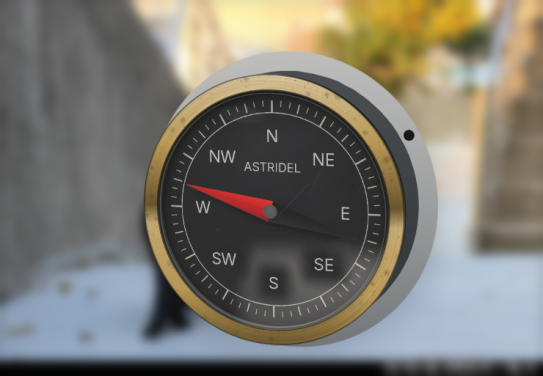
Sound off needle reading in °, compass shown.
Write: 285 °
